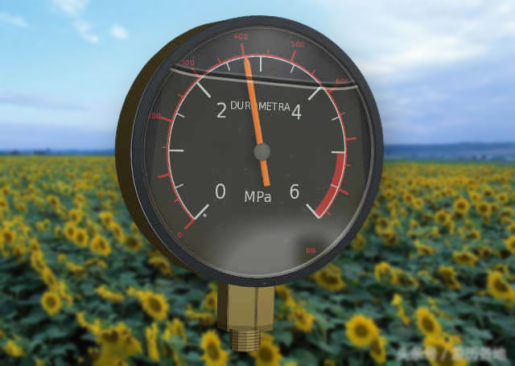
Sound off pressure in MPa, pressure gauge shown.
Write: 2.75 MPa
